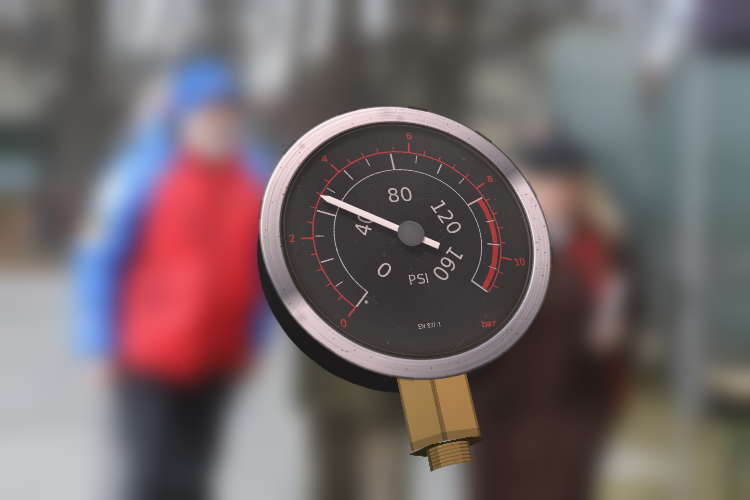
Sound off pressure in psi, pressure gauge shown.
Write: 45 psi
